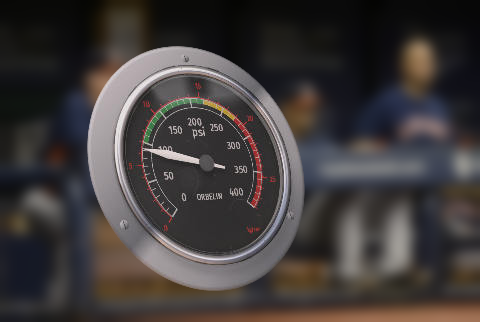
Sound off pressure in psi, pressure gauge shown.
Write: 90 psi
